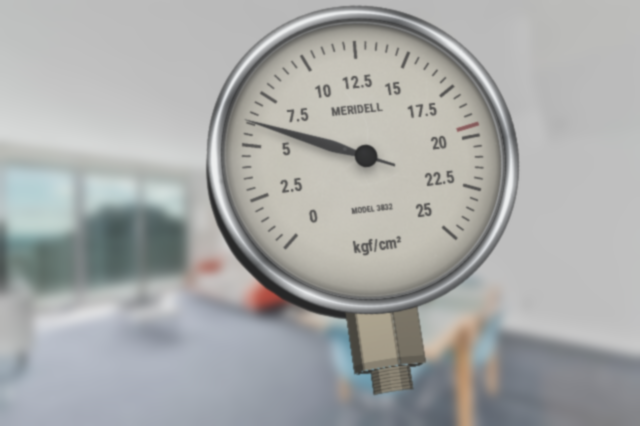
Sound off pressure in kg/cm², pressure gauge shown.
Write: 6 kg/cm²
